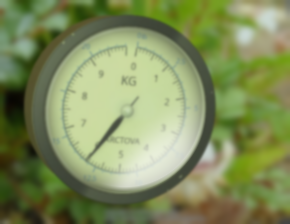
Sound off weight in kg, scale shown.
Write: 6 kg
